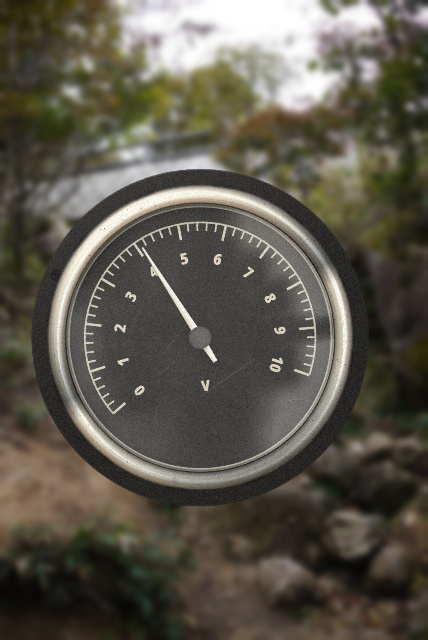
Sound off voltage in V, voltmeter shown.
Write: 4.1 V
